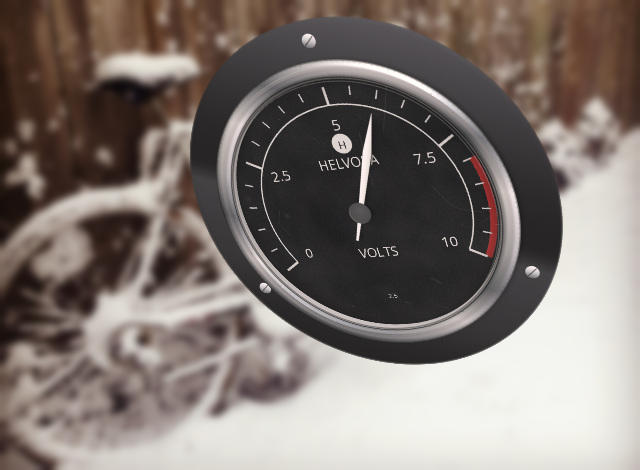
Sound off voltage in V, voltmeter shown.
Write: 6 V
